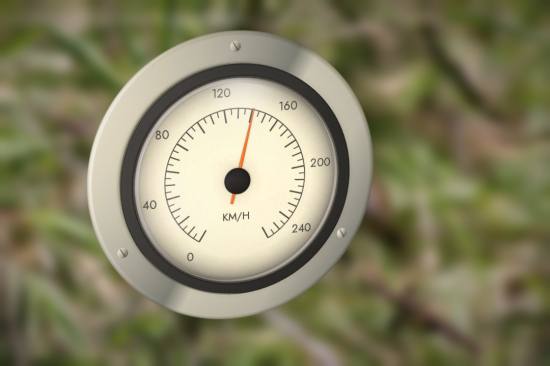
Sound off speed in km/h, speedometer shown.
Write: 140 km/h
